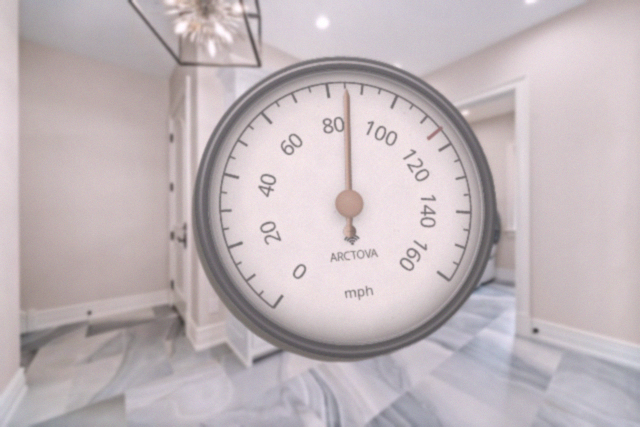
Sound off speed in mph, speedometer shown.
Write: 85 mph
